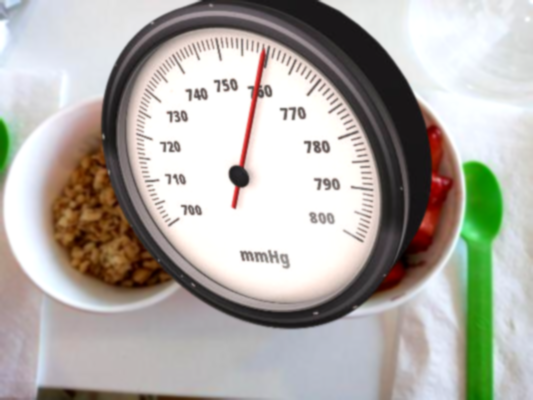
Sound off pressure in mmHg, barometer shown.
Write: 760 mmHg
